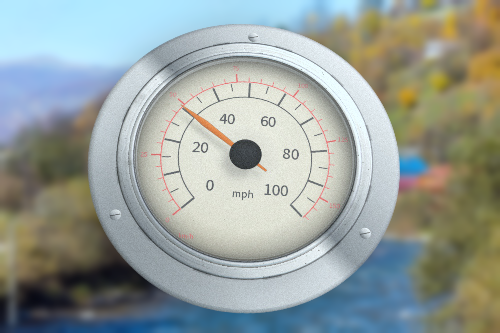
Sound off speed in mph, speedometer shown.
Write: 30 mph
